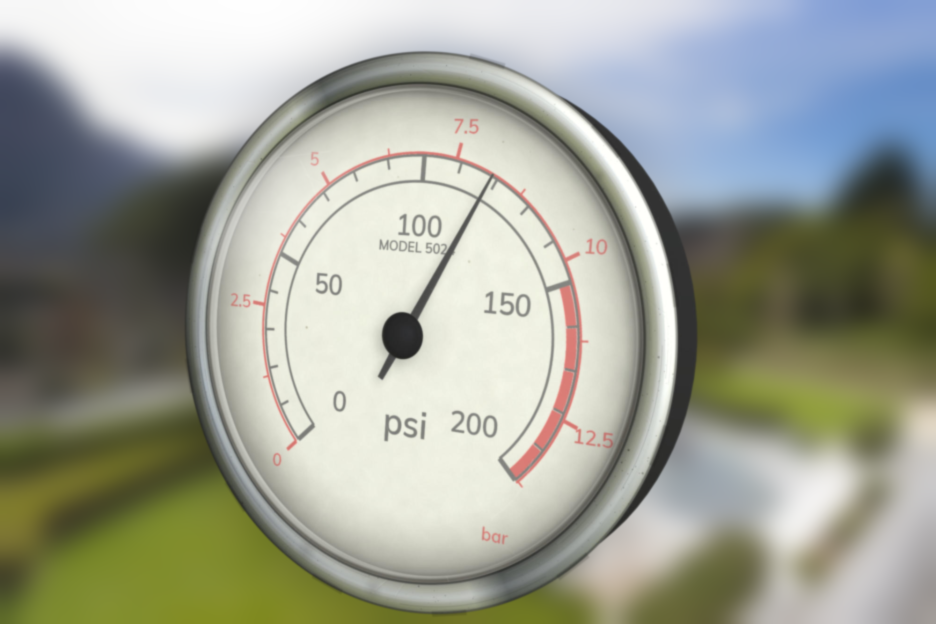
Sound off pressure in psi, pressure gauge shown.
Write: 120 psi
